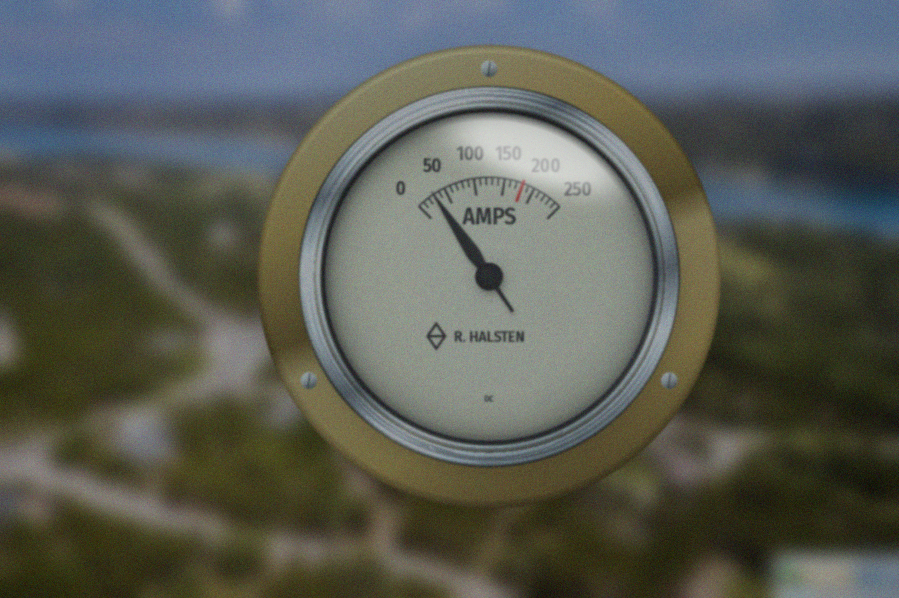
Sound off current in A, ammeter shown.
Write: 30 A
